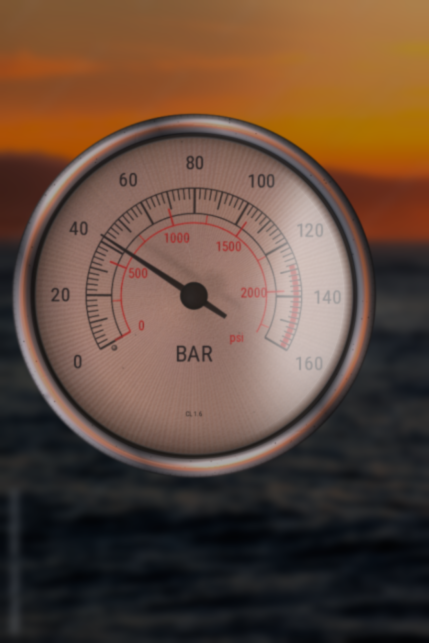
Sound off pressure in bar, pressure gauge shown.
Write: 42 bar
